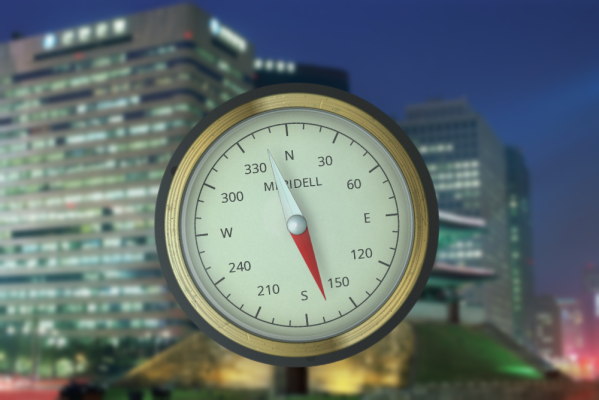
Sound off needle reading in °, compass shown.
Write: 165 °
